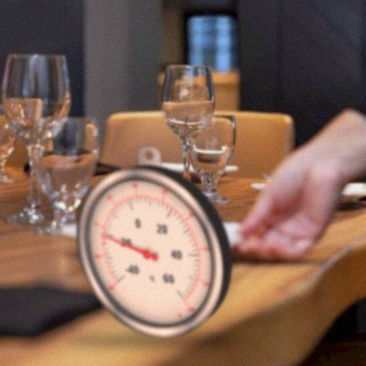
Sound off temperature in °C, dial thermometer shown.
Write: -20 °C
